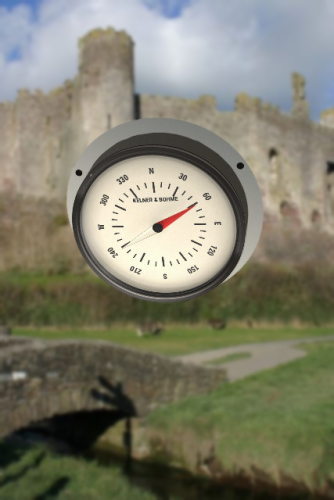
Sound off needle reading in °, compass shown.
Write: 60 °
